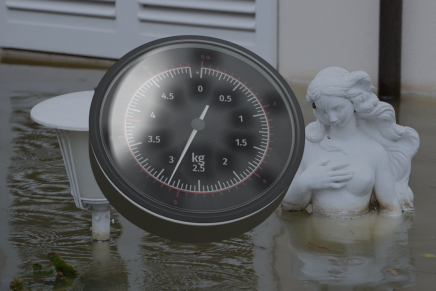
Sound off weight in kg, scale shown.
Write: 2.85 kg
